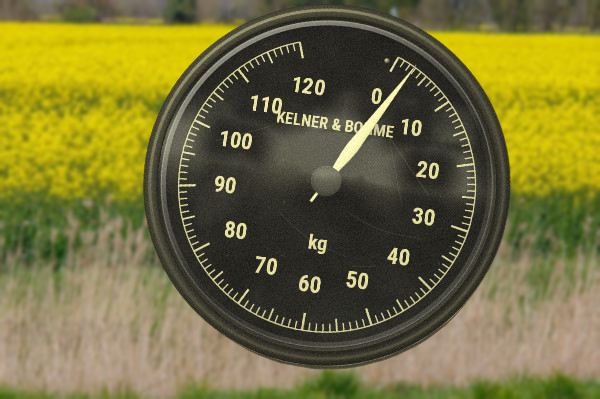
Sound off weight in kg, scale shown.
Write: 3 kg
